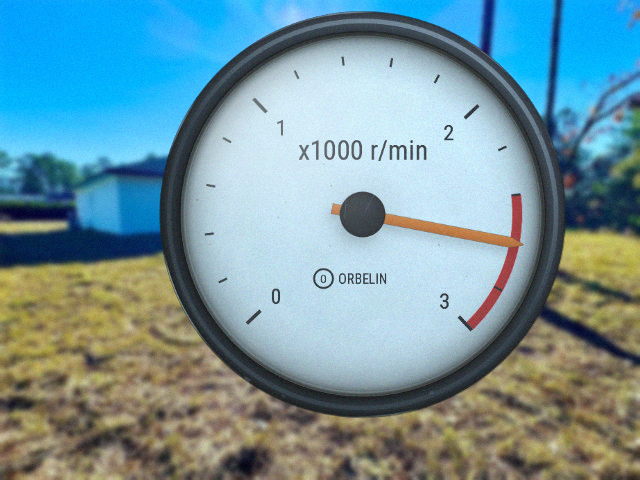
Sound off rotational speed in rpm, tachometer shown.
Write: 2600 rpm
